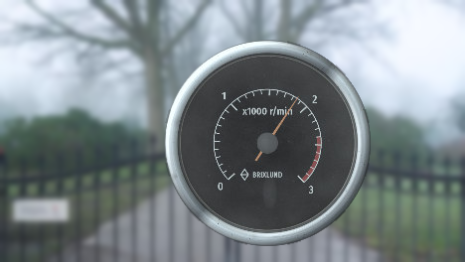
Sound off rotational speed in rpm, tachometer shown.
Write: 1850 rpm
